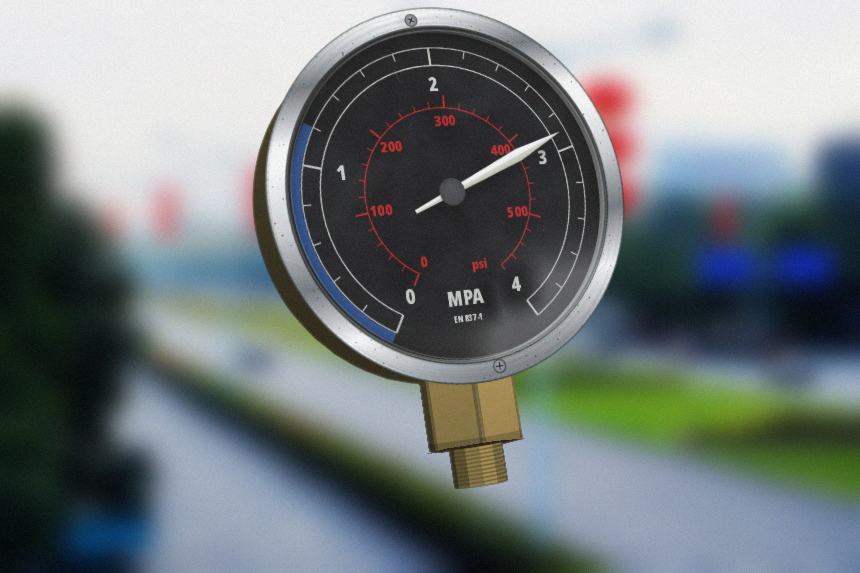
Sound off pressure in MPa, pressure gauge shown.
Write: 2.9 MPa
